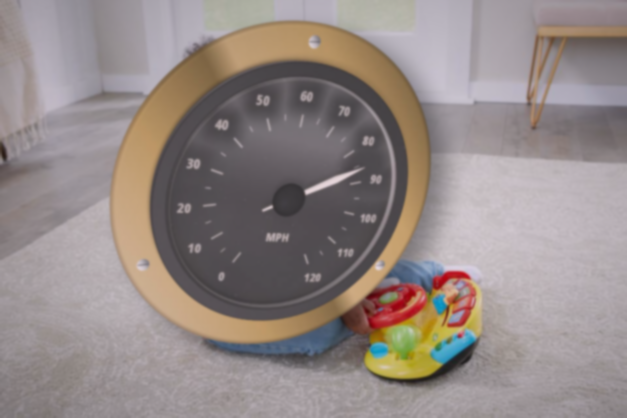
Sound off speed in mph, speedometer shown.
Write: 85 mph
